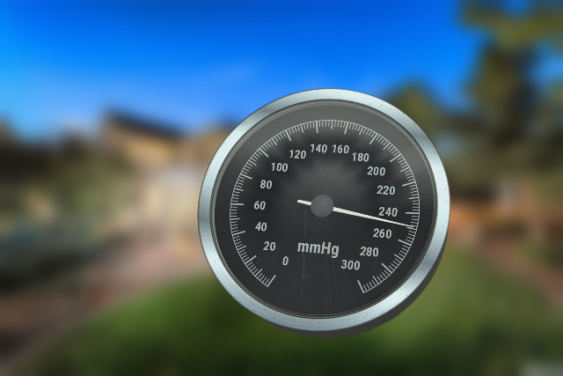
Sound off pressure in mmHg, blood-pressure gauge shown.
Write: 250 mmHg
